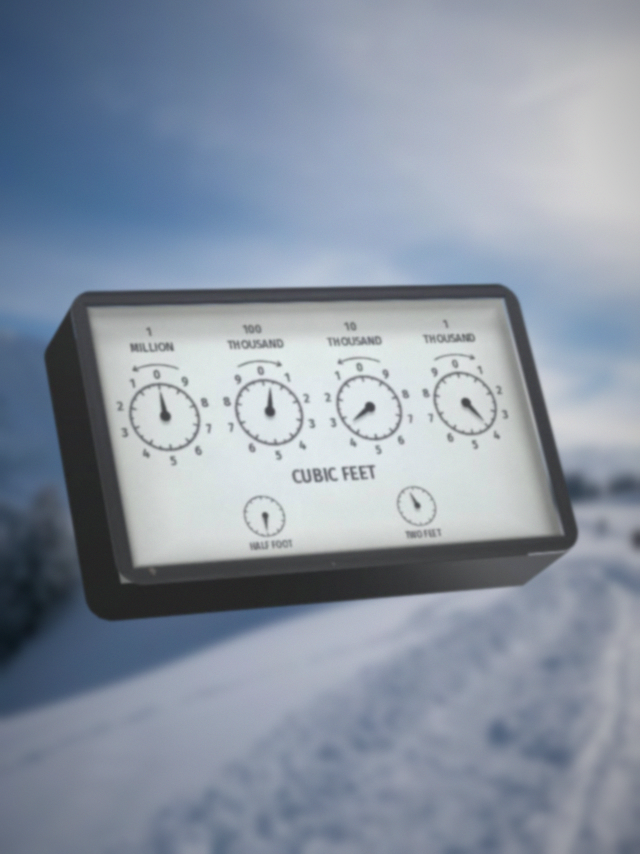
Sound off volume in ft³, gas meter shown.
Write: 3400 ft³
